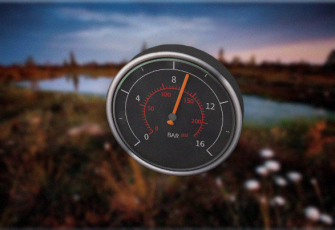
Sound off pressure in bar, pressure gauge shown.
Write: 9 bar
